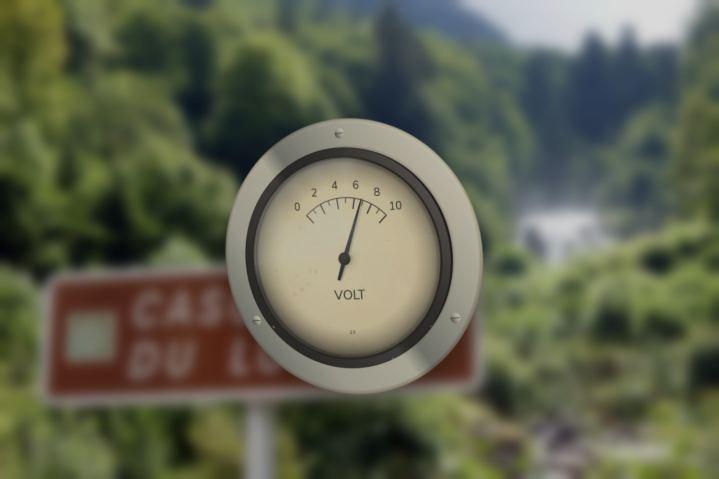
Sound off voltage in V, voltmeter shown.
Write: 7 V
